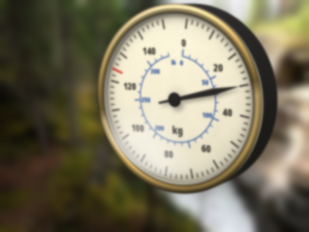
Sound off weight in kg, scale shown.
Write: 30 kg
